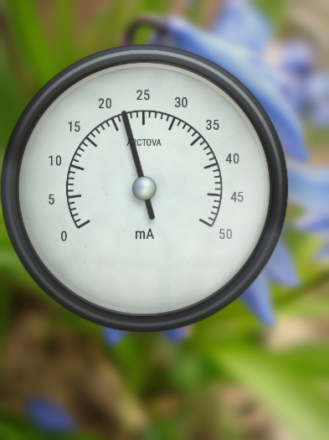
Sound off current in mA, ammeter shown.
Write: 22 mA
